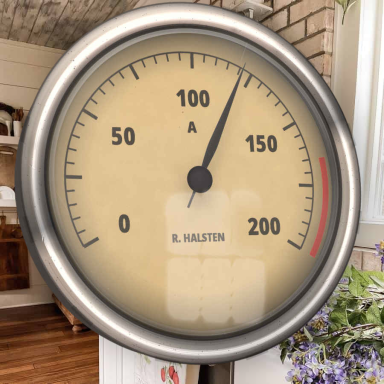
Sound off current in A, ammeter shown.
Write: 120 A
